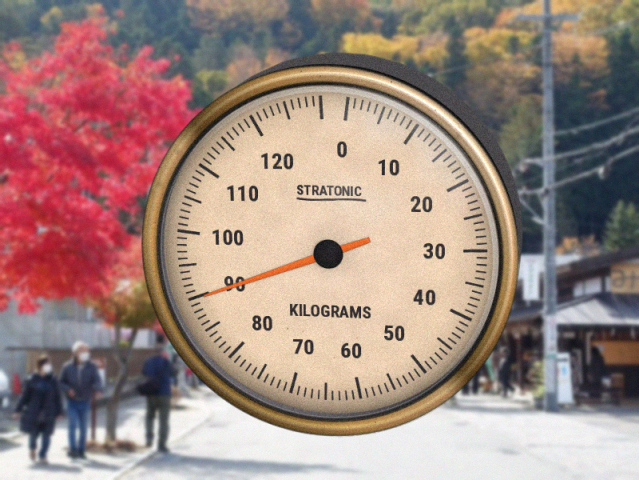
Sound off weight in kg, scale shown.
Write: 90 kg
